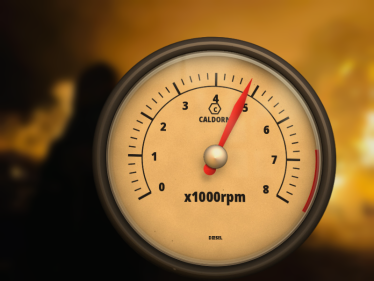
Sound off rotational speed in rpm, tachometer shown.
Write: 4800 rpm
